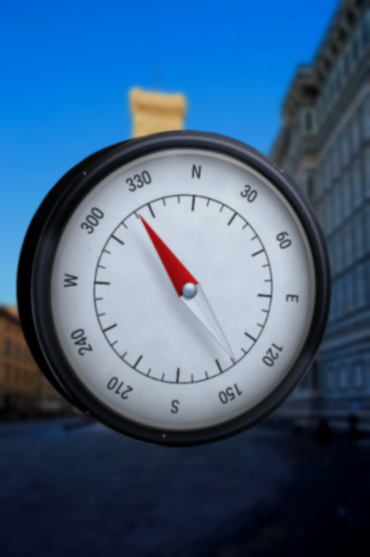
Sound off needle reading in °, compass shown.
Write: 320 °
